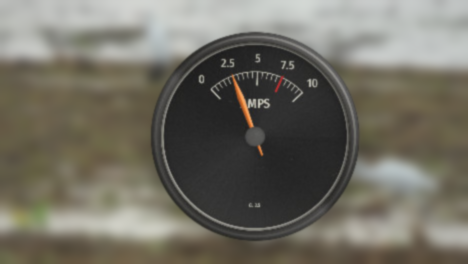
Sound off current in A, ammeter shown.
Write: 2.5 A
